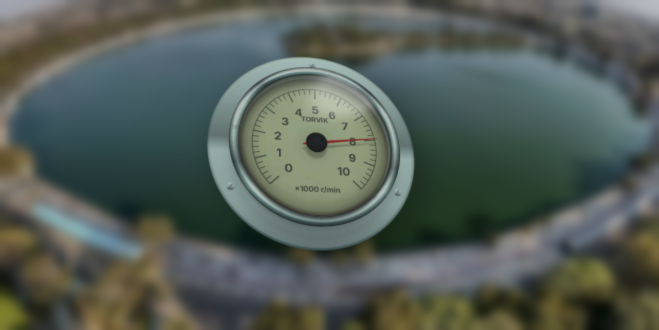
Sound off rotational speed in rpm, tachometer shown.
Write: 8000 rpm
